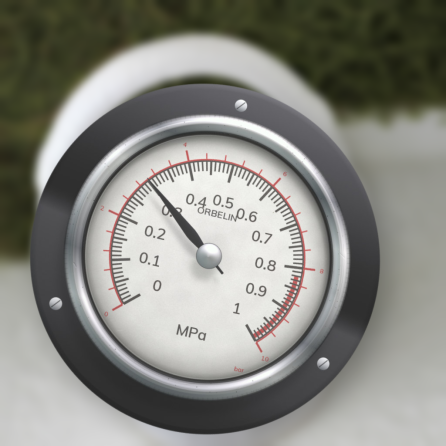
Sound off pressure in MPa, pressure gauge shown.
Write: 0.3 MPa
